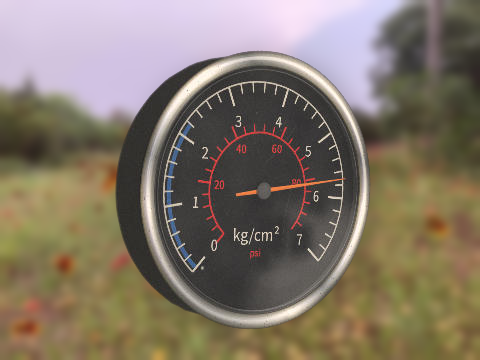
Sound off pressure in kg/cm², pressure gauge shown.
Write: 5.7 kg/cm²
